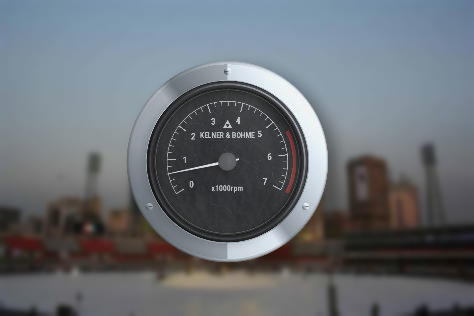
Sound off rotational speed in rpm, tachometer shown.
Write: 600 rpm
